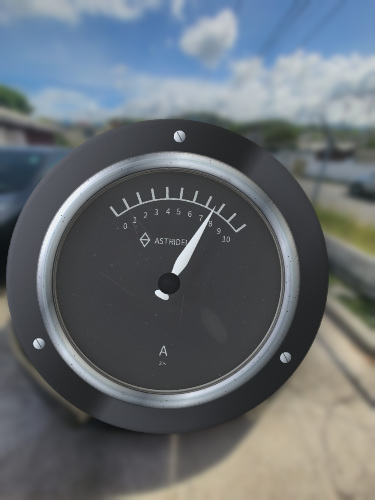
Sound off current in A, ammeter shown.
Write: 7.5 A
